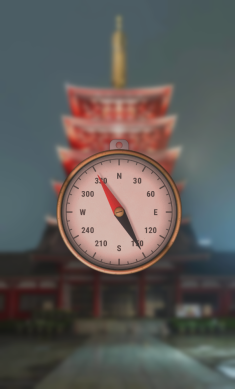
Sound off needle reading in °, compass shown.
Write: 330 °
